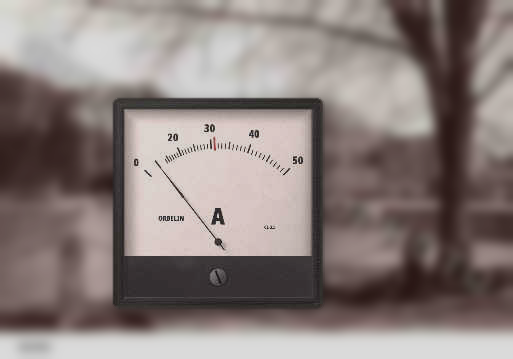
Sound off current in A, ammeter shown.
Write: 10 A
